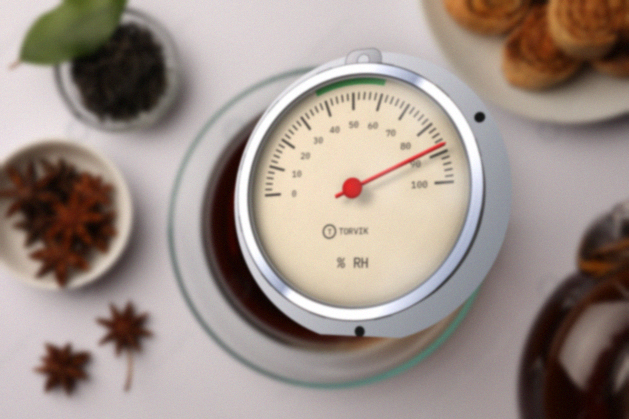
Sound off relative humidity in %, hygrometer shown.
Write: 88 %
